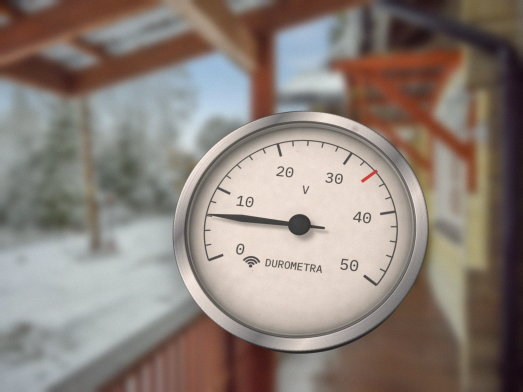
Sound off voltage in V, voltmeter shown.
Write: 6 V
